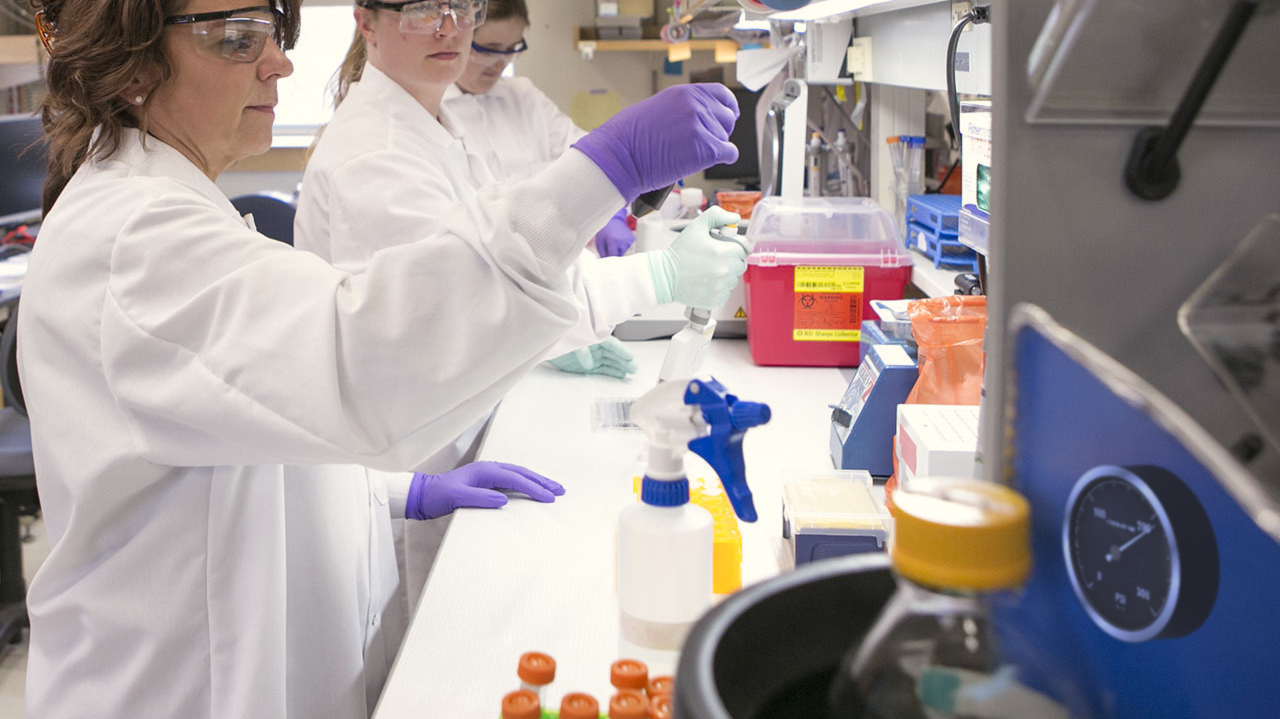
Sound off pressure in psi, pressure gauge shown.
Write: 210 psi
